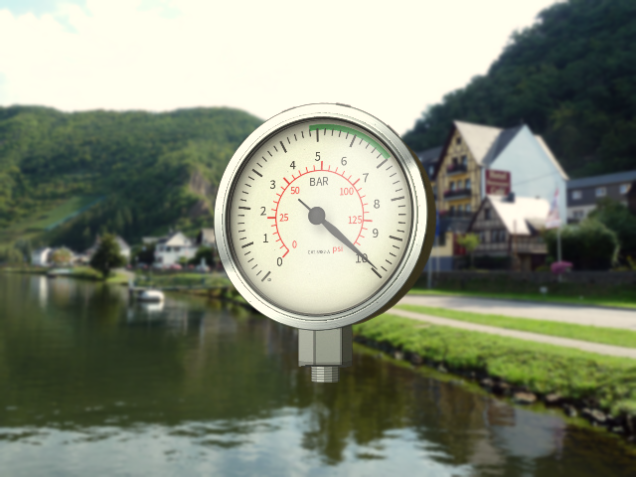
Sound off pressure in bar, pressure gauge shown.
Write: 9.9 bar
